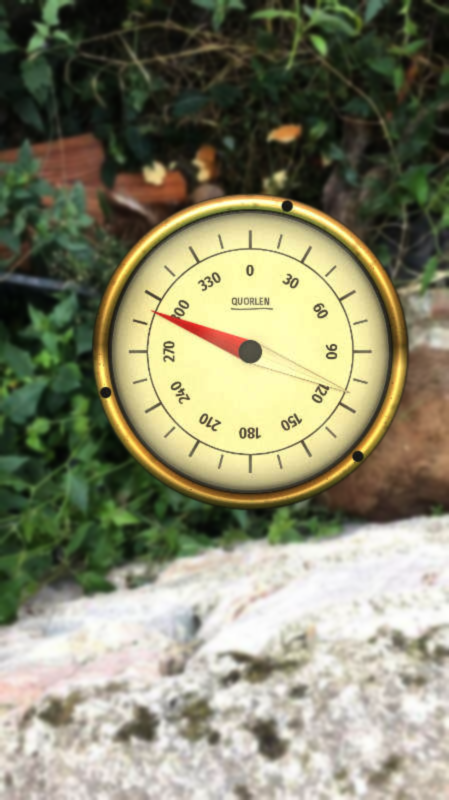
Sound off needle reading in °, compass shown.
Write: 292.5 °
